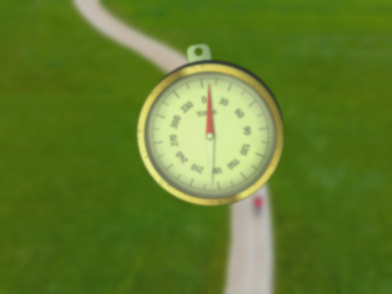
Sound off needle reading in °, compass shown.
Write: 7.5 °
